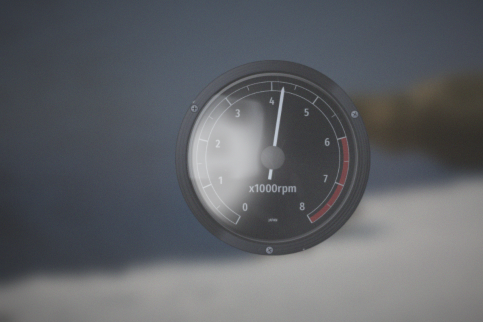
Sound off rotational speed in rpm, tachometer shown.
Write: 4250 rpm
